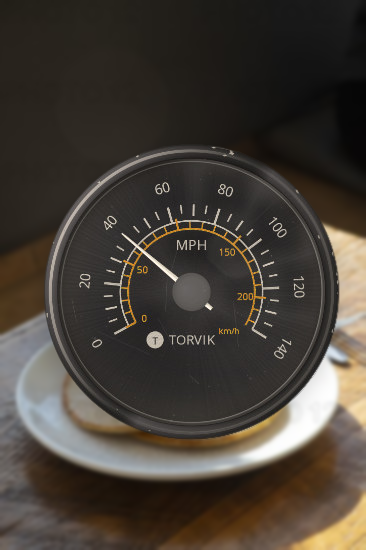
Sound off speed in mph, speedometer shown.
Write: 40 mph
